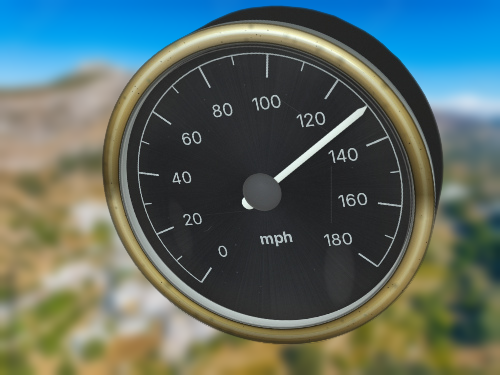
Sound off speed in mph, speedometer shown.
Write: 130 mph
